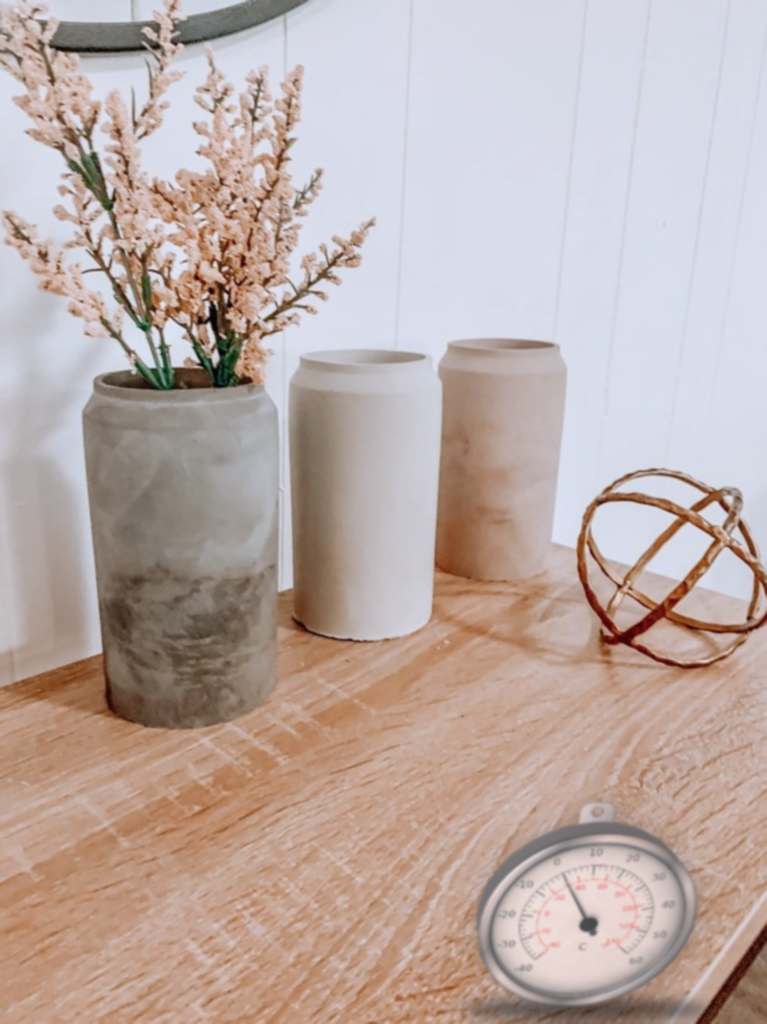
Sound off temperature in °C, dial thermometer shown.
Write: 0 °C
